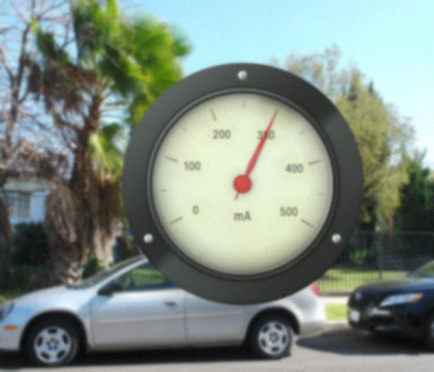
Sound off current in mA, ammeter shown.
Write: 300 mA
